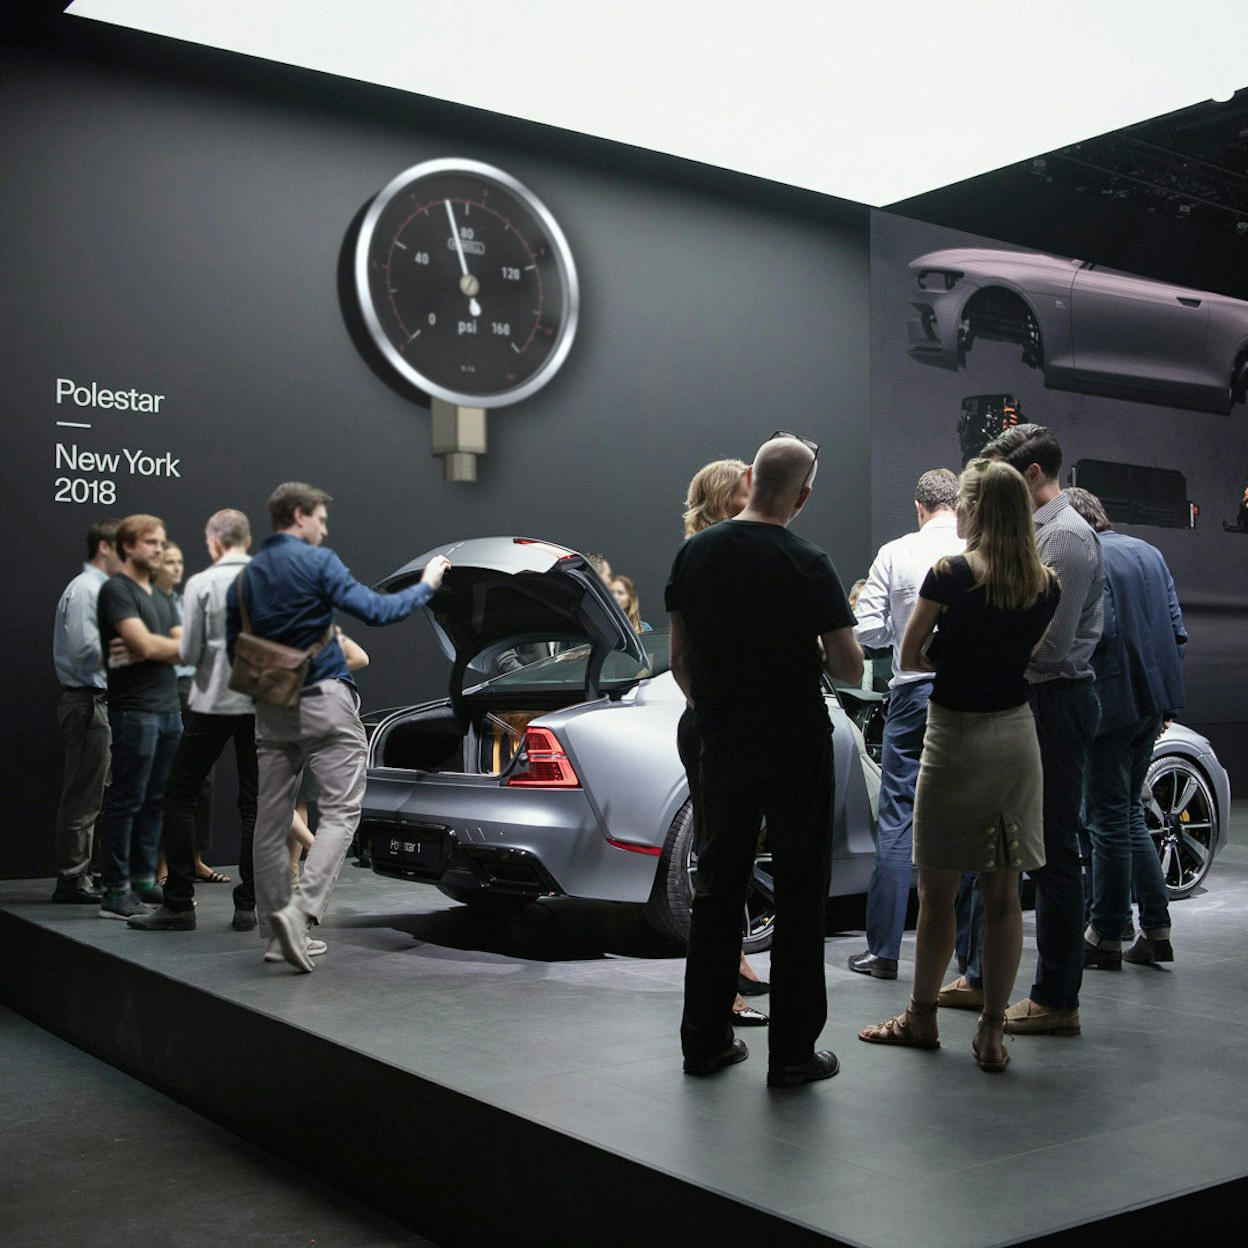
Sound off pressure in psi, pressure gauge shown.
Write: 70 psi
